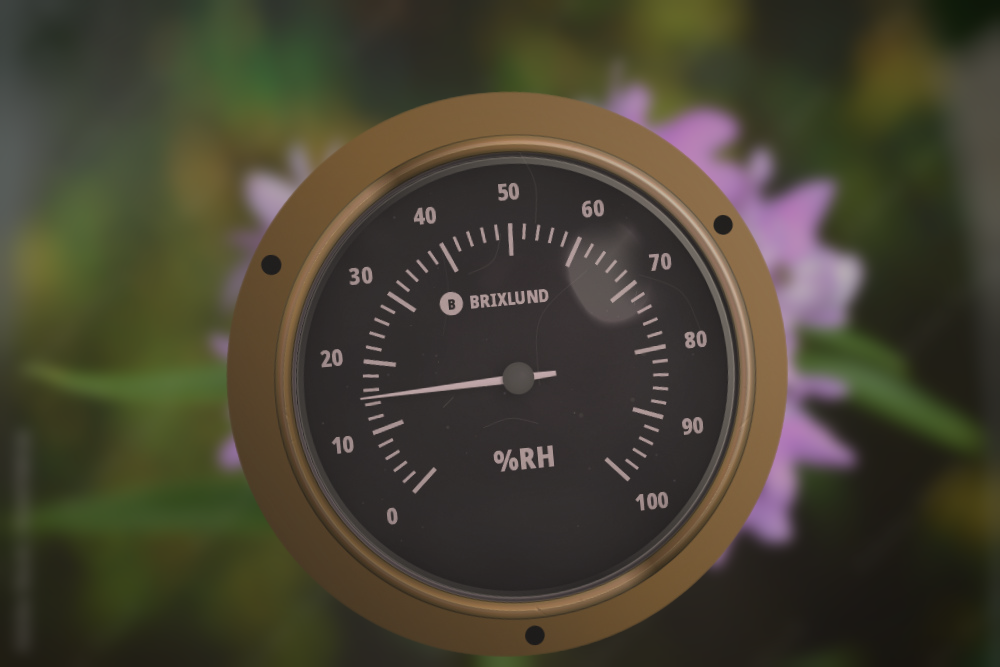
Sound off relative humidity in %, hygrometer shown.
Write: 15 %
